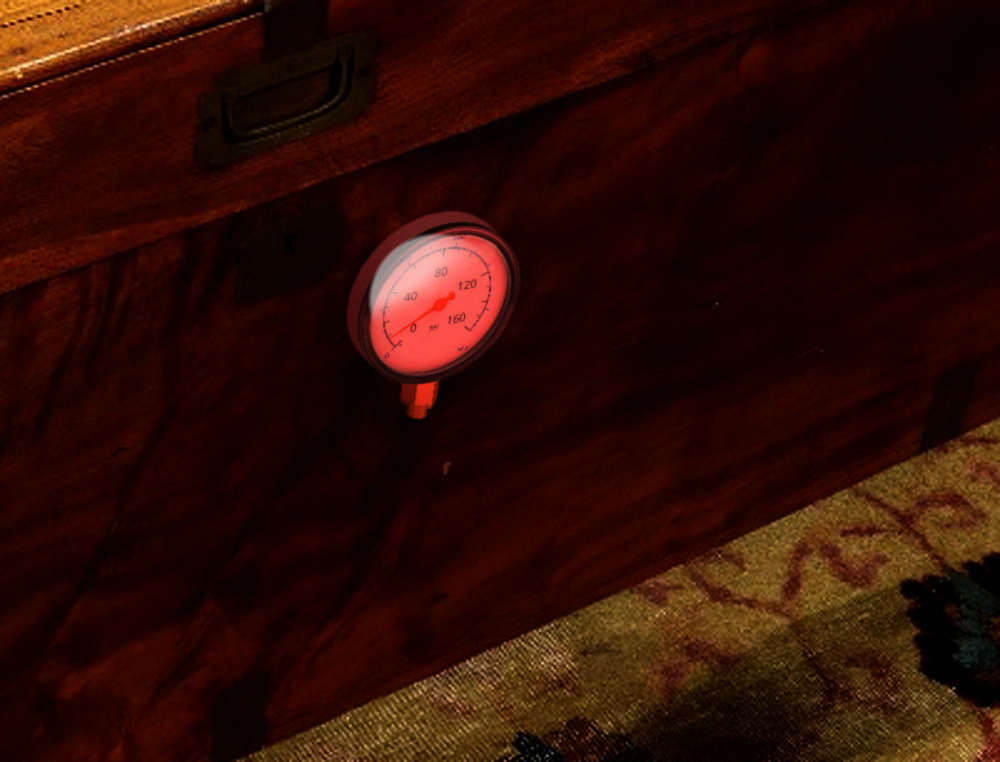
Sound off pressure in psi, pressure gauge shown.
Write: 10 psi
